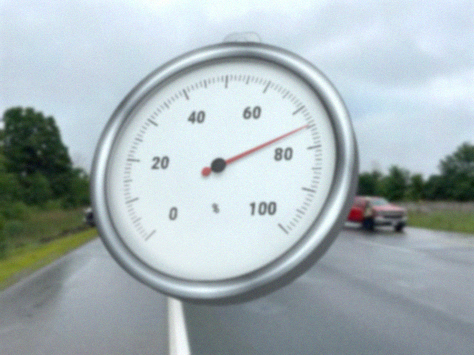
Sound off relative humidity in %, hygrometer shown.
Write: 75 %
